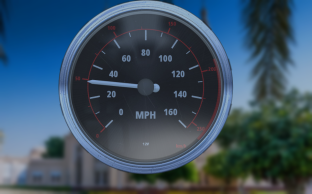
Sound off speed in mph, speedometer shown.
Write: 30 mph
